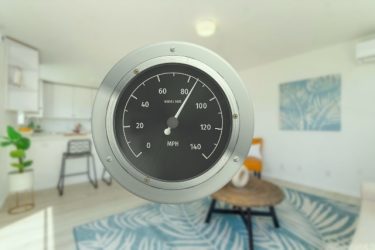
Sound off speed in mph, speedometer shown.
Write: 85 mph
